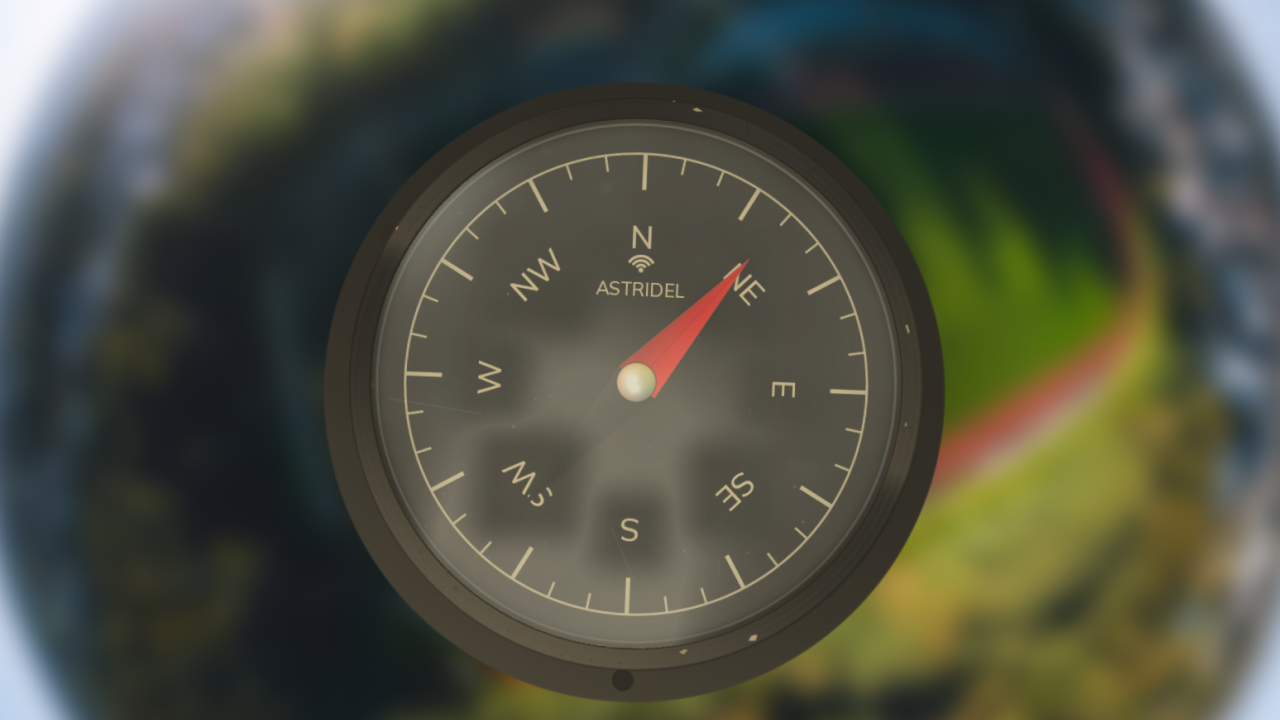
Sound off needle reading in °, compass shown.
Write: 40 °
